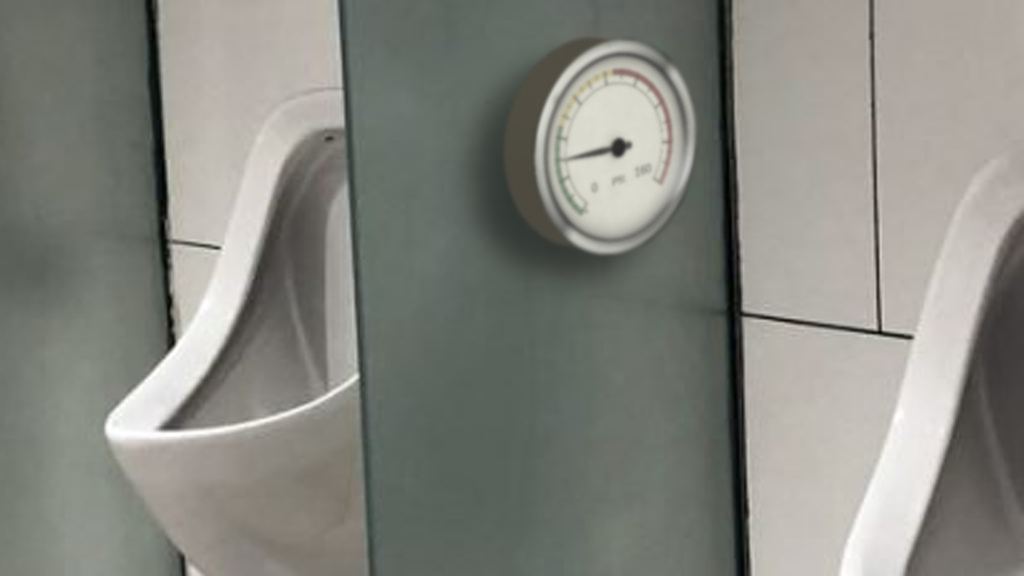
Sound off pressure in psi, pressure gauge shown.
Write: 30 psi
